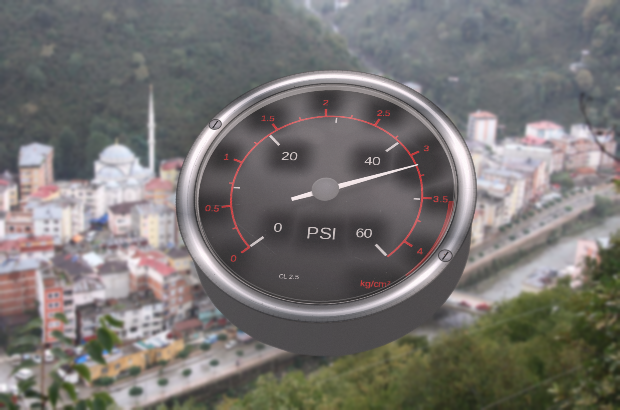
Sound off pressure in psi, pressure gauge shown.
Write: 45 psi
